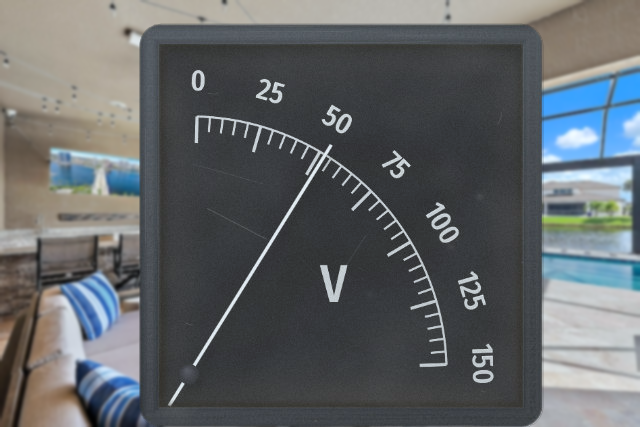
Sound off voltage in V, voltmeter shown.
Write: 52.5 V
